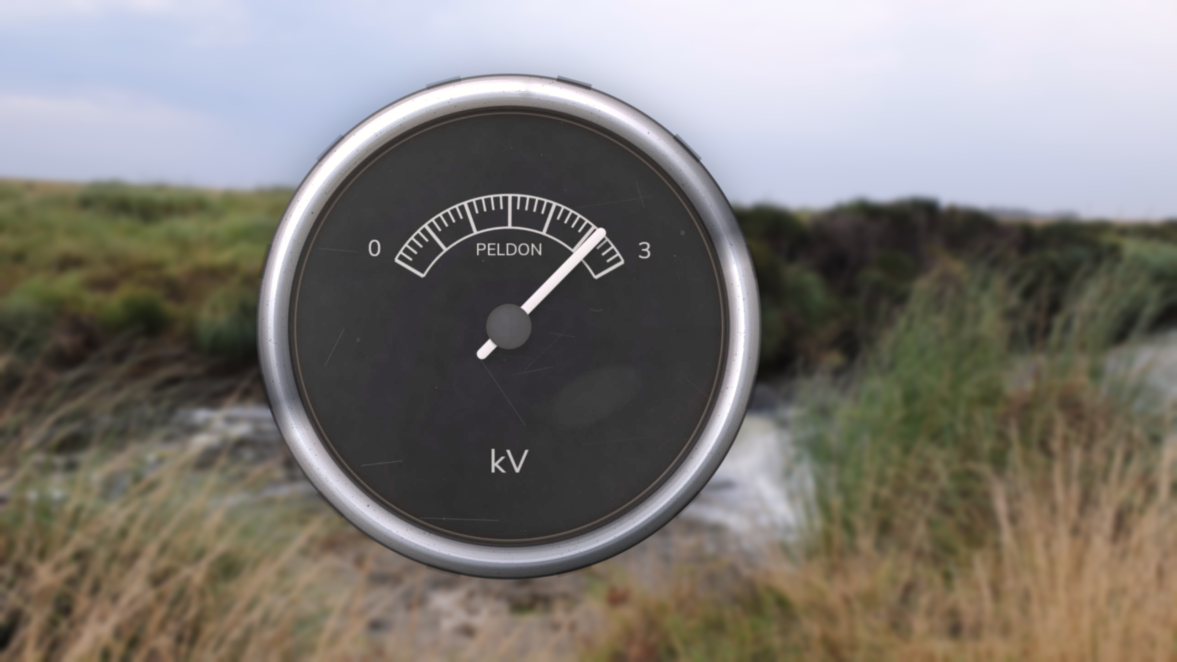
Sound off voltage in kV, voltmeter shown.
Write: 2.6 kV
